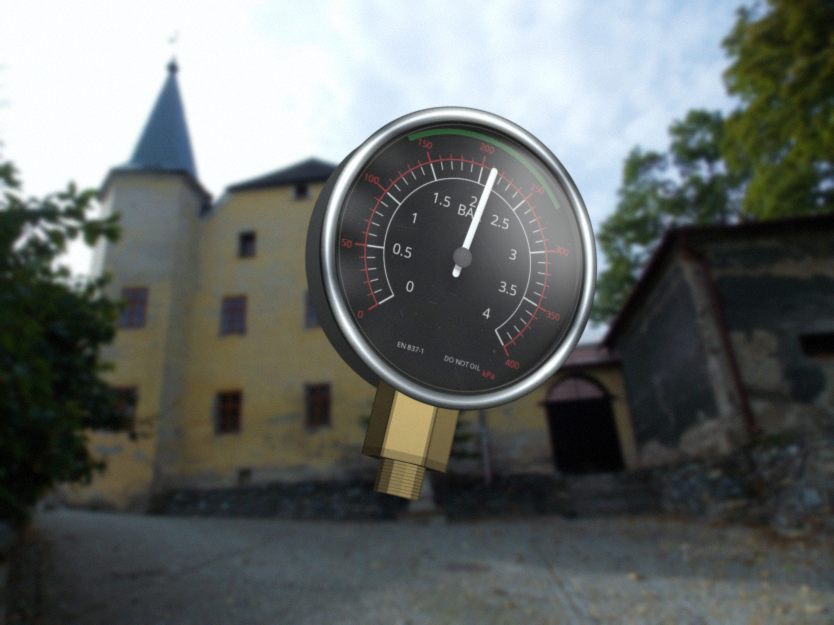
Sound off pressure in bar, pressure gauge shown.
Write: 2.1 bar
